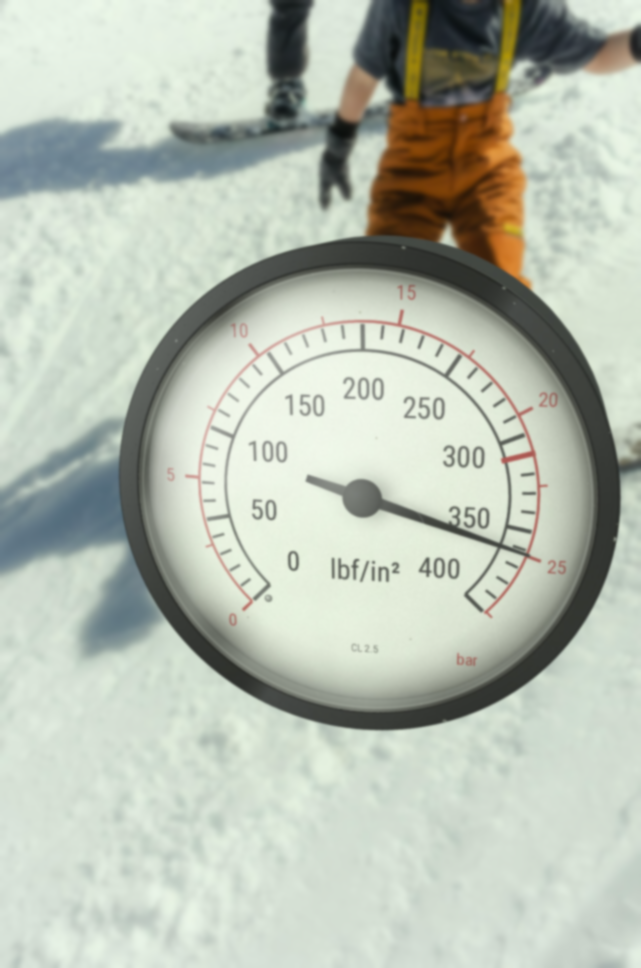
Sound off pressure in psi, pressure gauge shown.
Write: 360 psi
